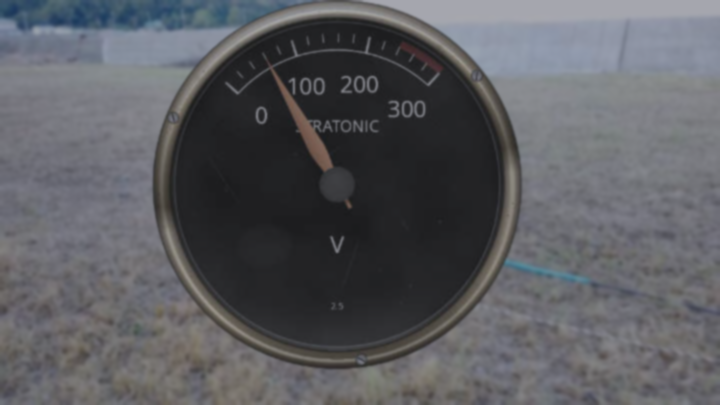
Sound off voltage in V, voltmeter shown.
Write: 60 V
